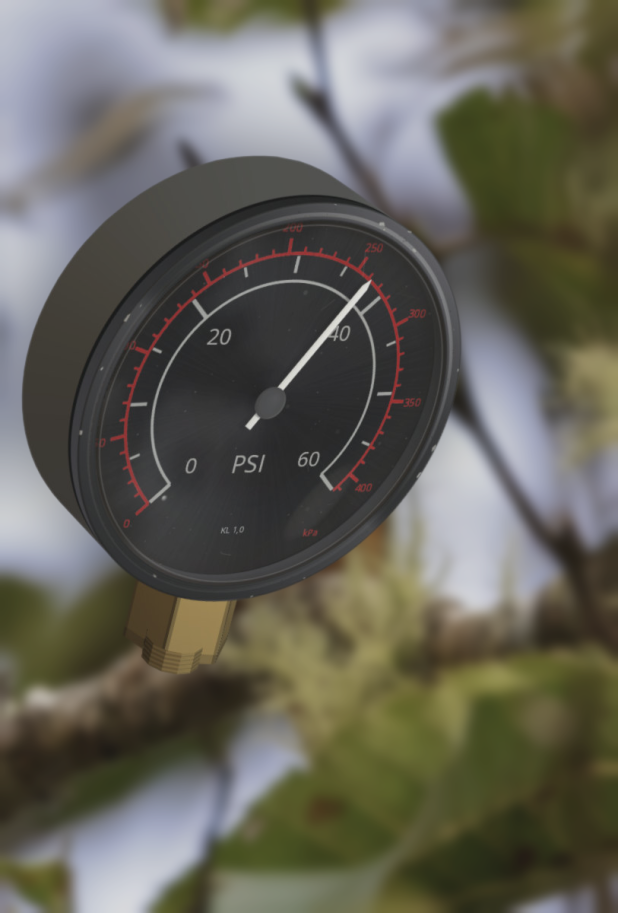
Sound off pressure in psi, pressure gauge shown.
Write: 37.5 psi
